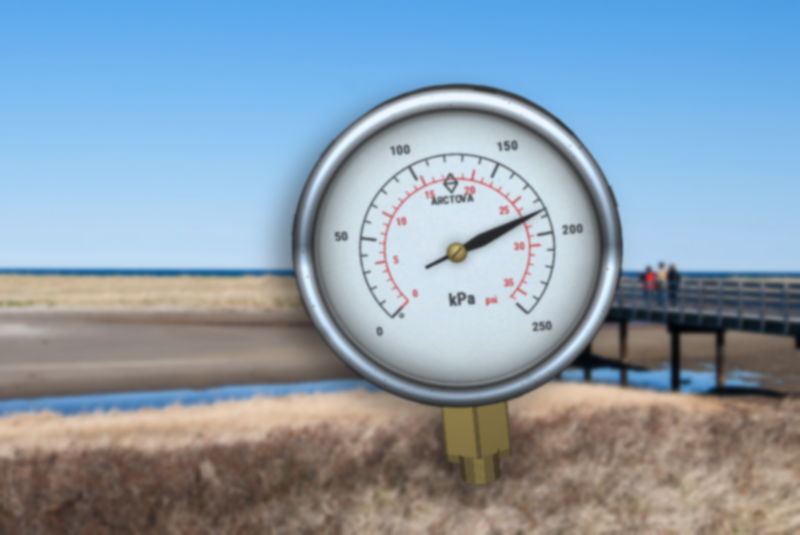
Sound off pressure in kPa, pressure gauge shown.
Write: 185 kPa
